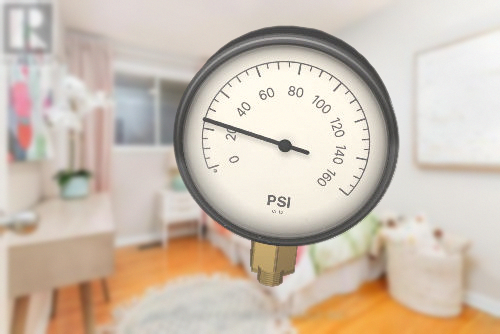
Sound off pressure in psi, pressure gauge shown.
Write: 25 psi
